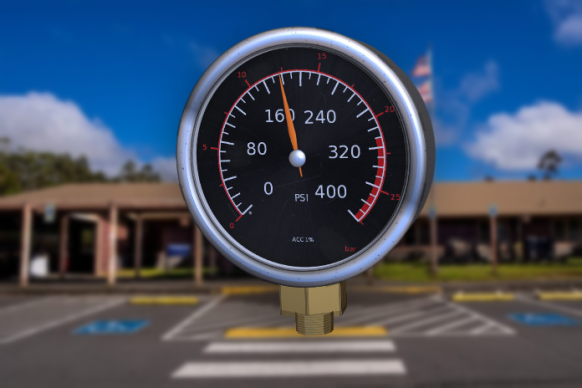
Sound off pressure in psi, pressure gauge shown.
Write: 180 psi
